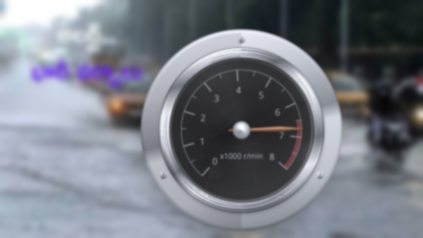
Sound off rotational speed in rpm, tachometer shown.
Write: 6750 rpm
